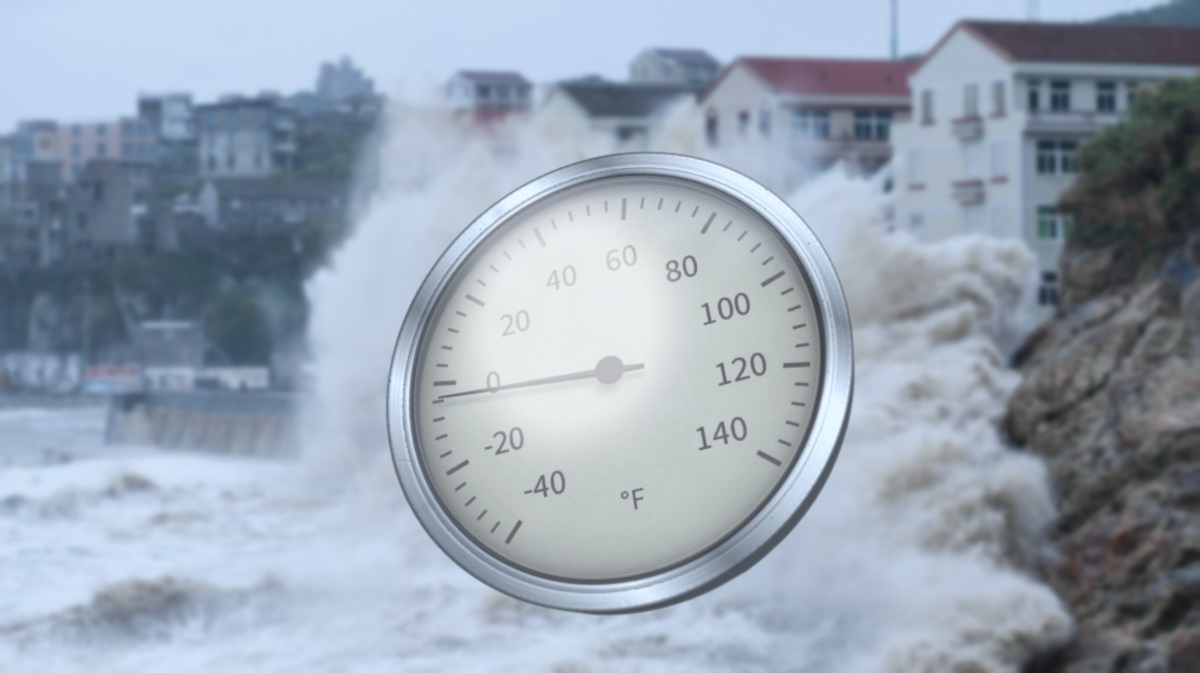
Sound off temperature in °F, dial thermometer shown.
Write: -4 °F
